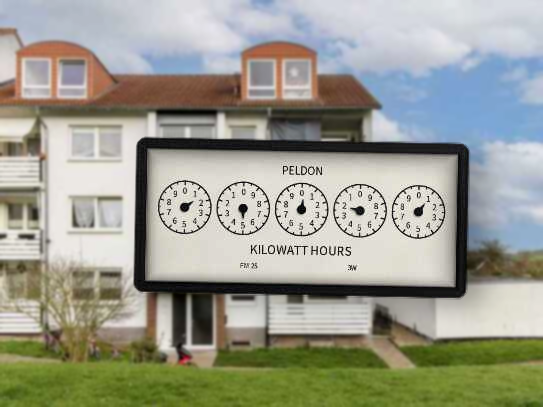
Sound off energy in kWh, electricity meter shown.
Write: 15021 kWh
